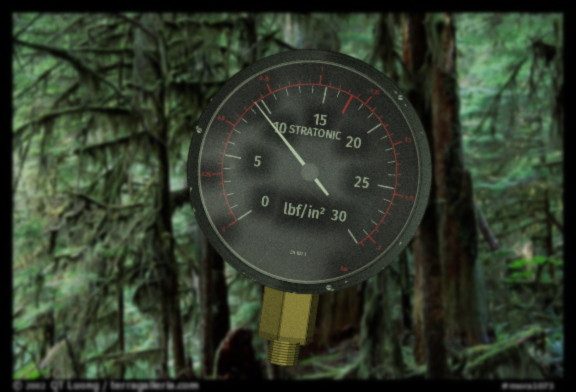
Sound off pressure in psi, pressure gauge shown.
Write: 9.5 psi
